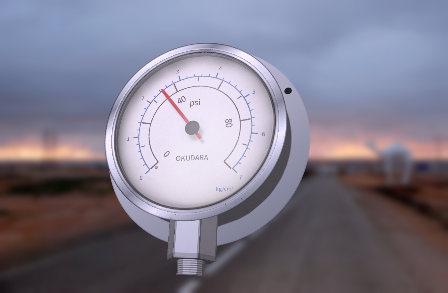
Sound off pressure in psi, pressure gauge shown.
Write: 35 psi
